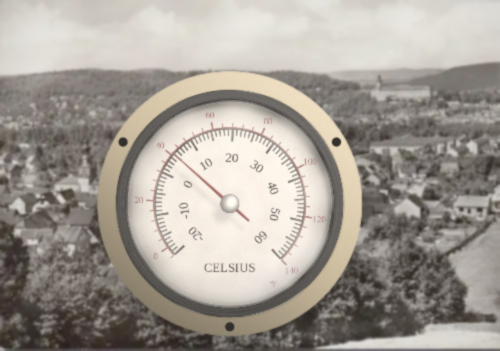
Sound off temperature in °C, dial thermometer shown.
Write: 5 °C
